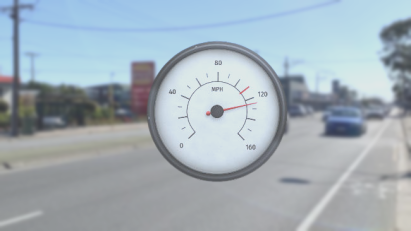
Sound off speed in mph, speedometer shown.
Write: 125 mph
